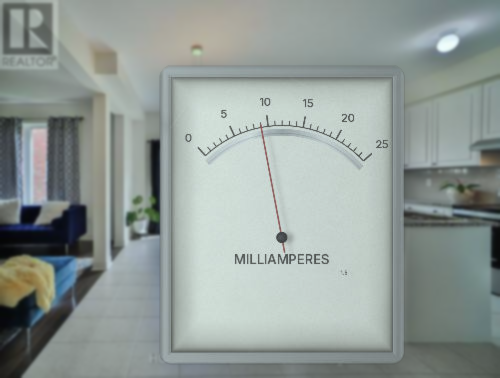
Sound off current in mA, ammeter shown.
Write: 9 mA
